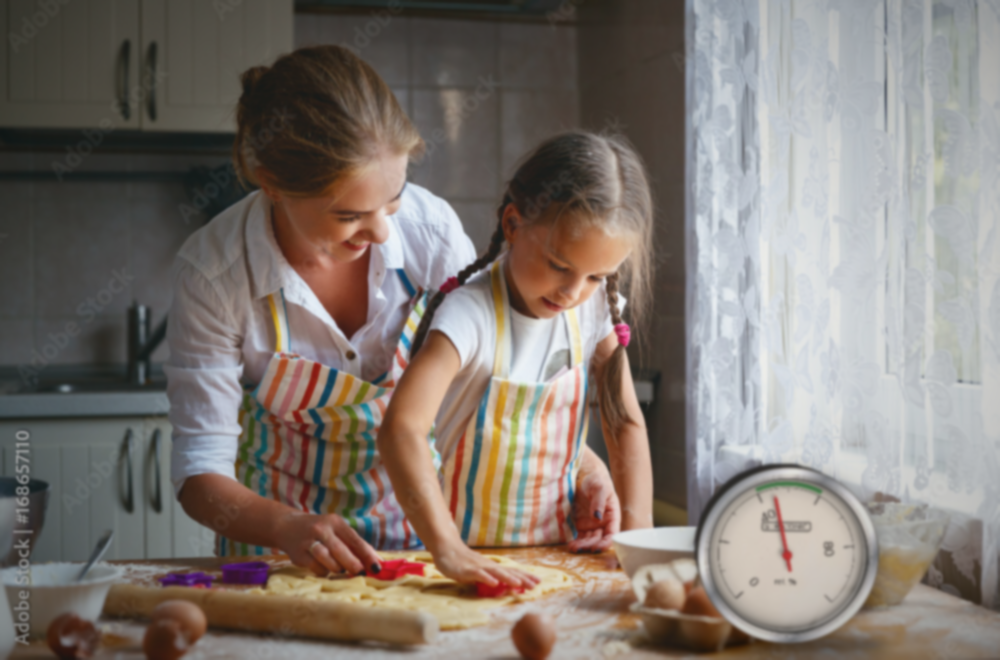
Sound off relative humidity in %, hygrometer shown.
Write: 45 %
